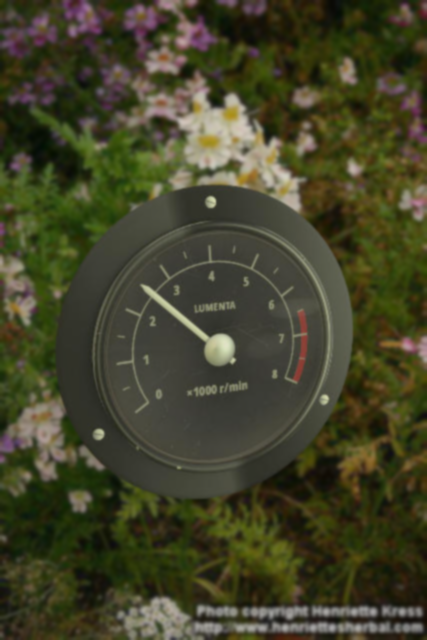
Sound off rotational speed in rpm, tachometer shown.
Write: 2500 rpm
